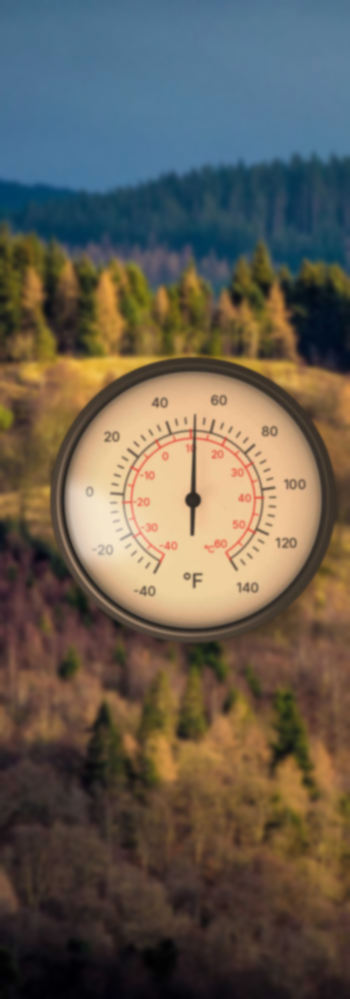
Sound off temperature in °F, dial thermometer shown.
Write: 52 °F
